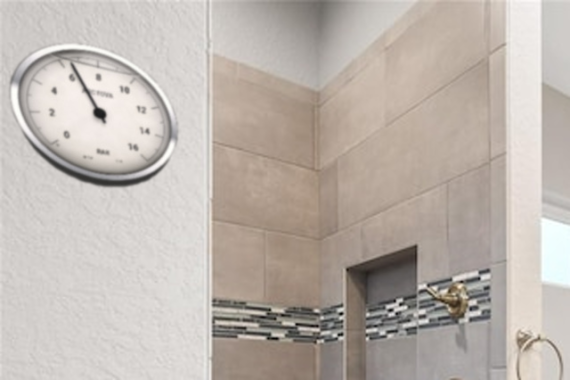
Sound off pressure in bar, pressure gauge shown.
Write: 6.5 bar
